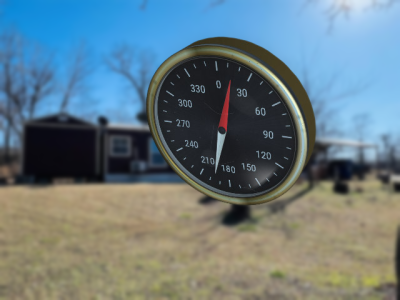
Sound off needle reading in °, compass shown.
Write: 15 °
